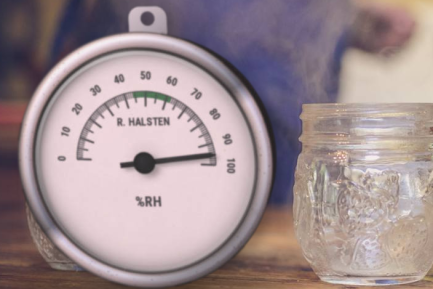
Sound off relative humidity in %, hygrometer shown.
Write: 95 %
